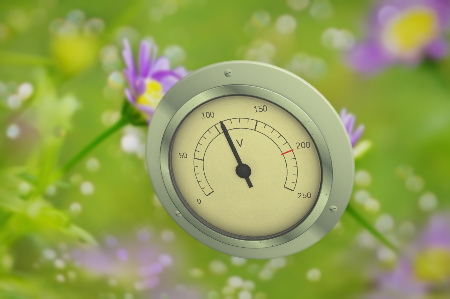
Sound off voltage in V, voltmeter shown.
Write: 110 V
